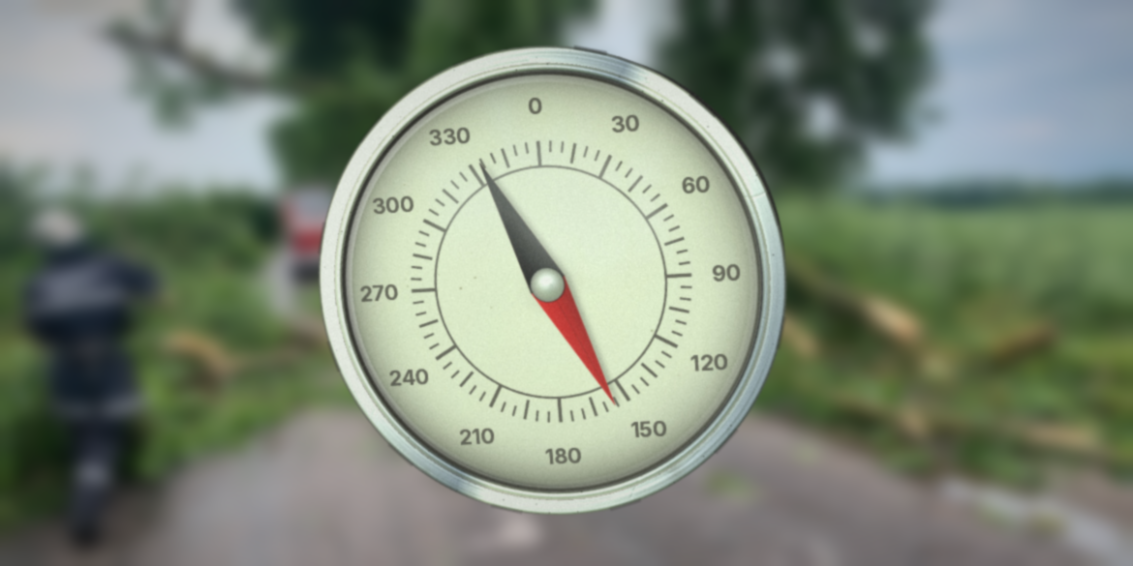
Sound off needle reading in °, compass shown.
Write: 155 °
